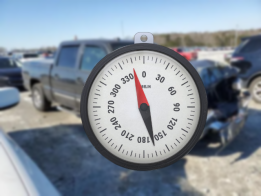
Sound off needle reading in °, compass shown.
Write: 345 °
